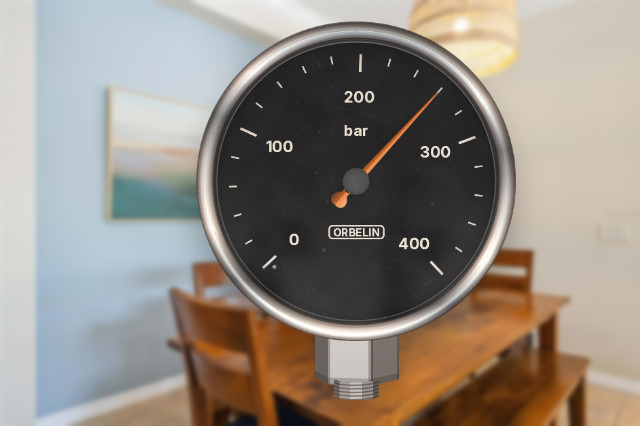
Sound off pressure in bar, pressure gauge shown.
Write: 260 bar
